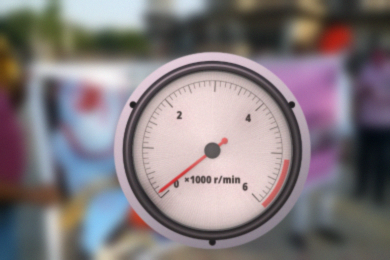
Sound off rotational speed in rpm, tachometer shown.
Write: 100 rpm
